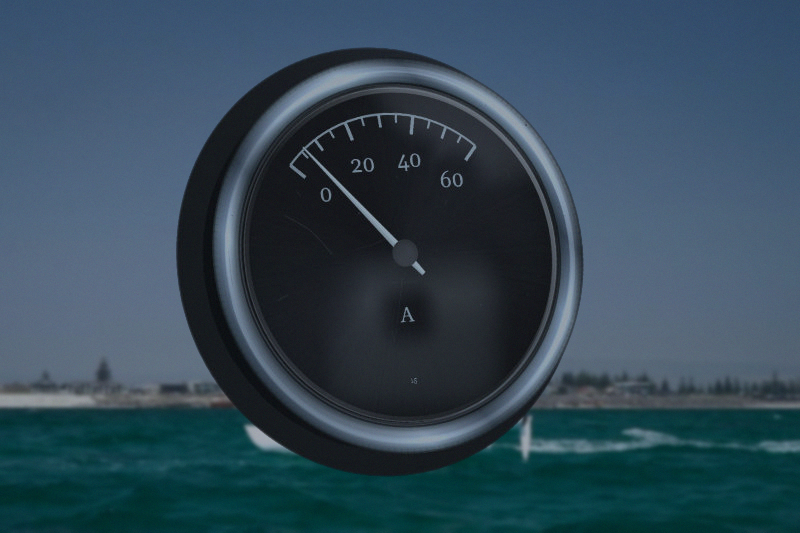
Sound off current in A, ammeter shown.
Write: 5 A
